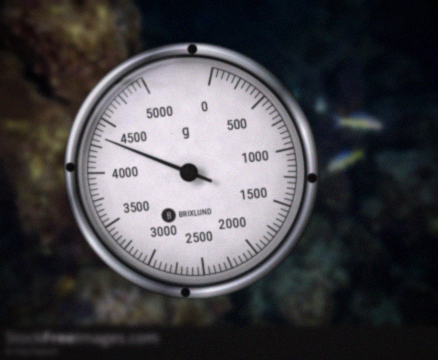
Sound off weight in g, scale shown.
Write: 4350 g
